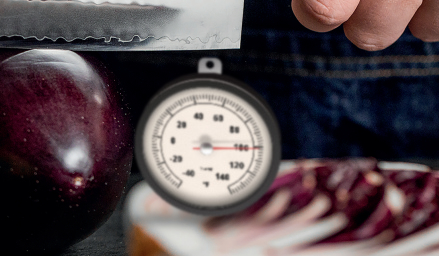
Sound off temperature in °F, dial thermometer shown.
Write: 100 °F
